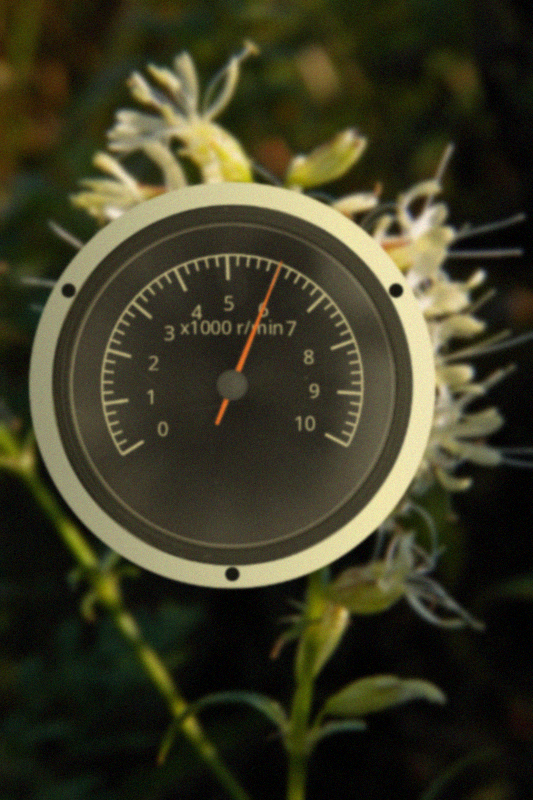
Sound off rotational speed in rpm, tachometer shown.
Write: 6000 rpm
